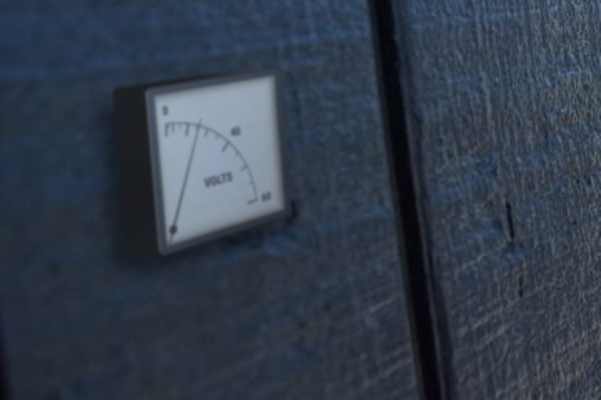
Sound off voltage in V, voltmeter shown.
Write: 25 V
